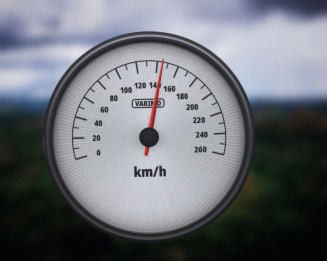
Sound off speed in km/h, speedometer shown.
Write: 145 km/h
